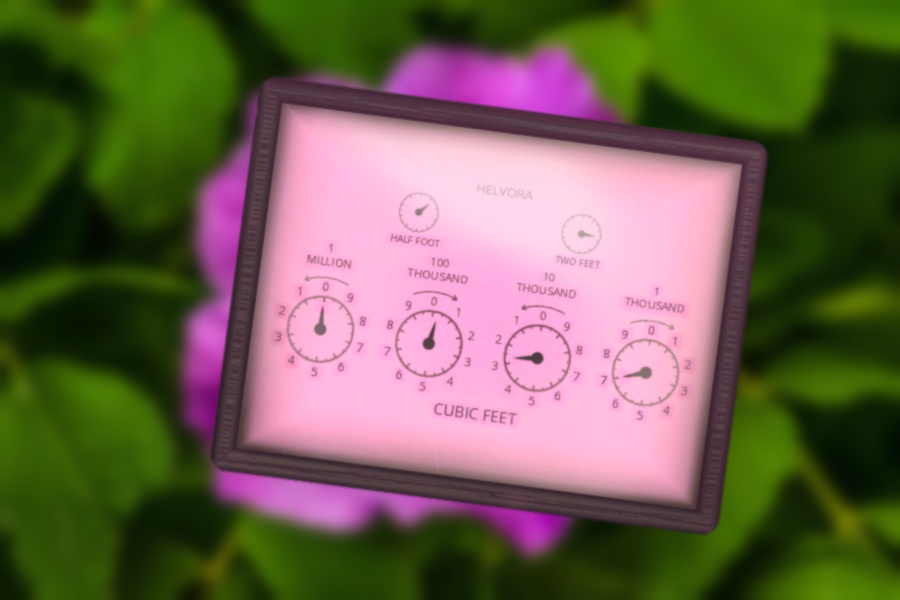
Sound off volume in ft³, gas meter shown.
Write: 2700 ft³
